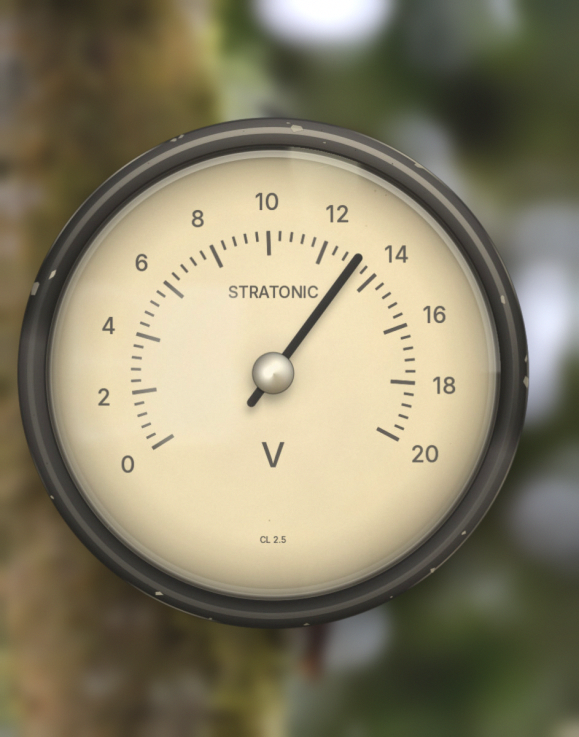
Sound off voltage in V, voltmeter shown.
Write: 13.2 V
